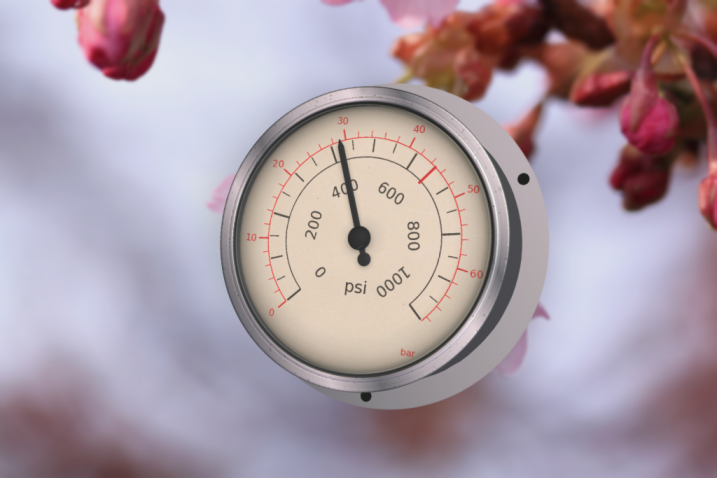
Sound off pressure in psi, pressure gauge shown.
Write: 425 psi
